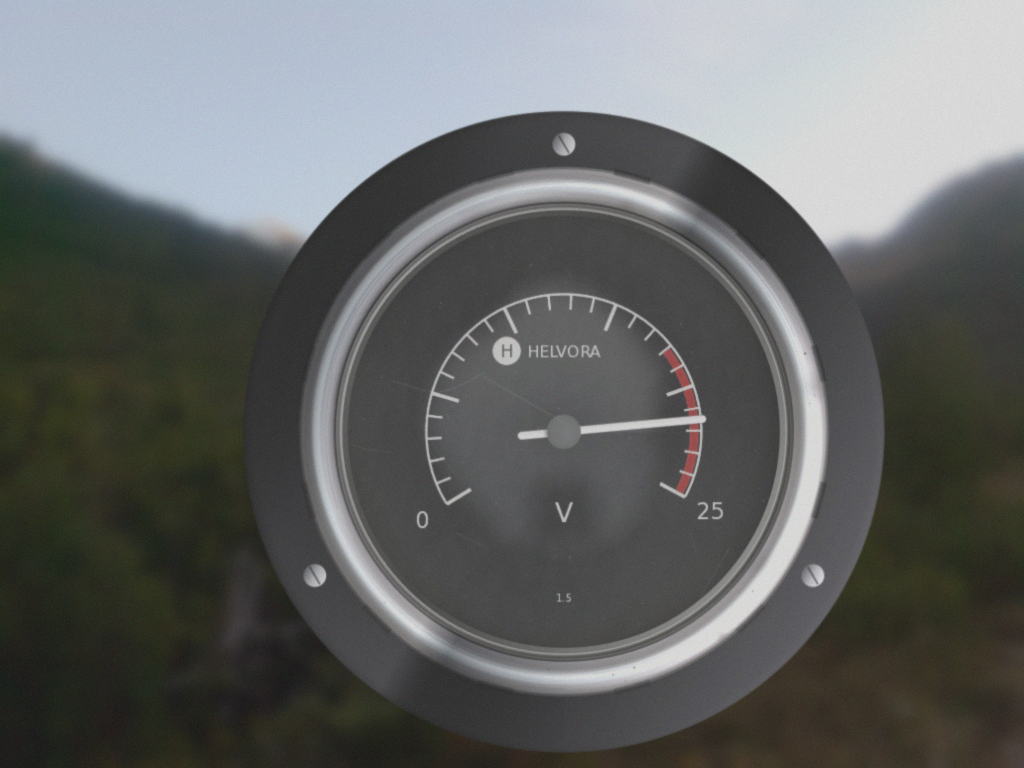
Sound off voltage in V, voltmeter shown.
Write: 21.5 V
